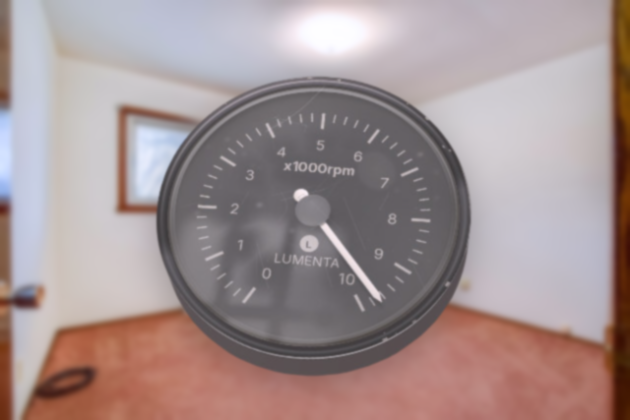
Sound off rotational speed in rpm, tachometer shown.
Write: 9700 rpm
